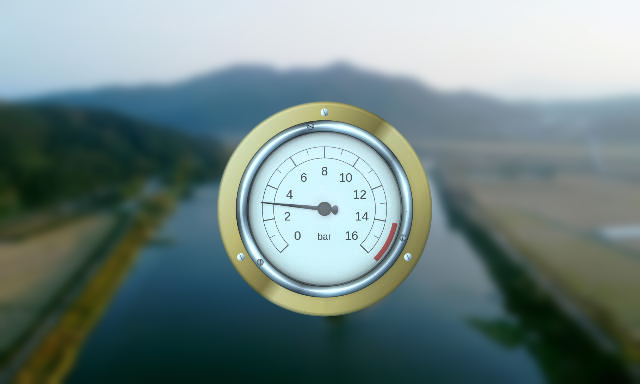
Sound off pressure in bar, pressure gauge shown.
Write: 3 bar
